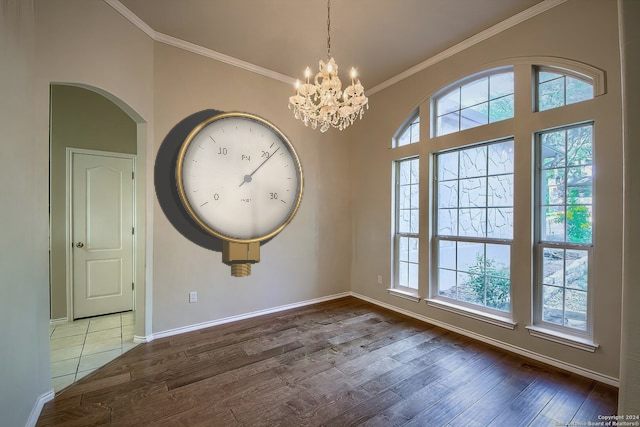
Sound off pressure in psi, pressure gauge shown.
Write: 21 psi
